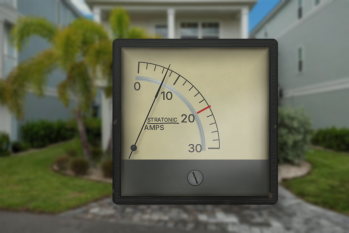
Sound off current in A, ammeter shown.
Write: 7 A
